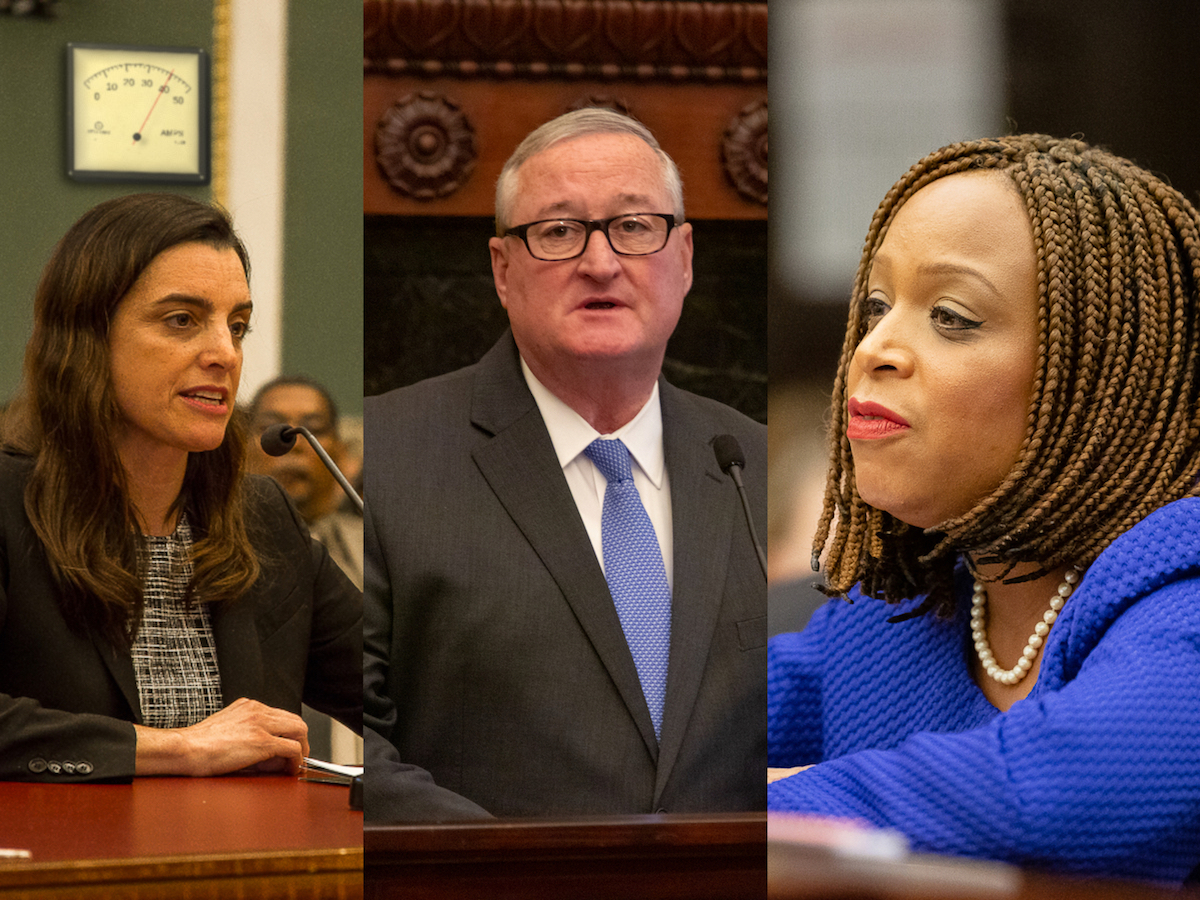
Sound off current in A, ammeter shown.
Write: 40 A
